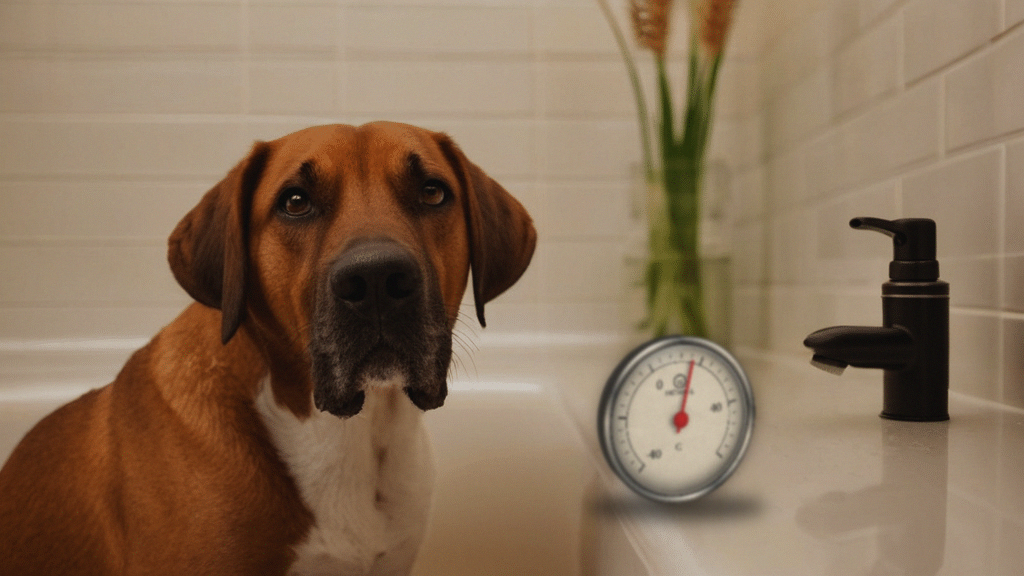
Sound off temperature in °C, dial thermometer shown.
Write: 16 °C
